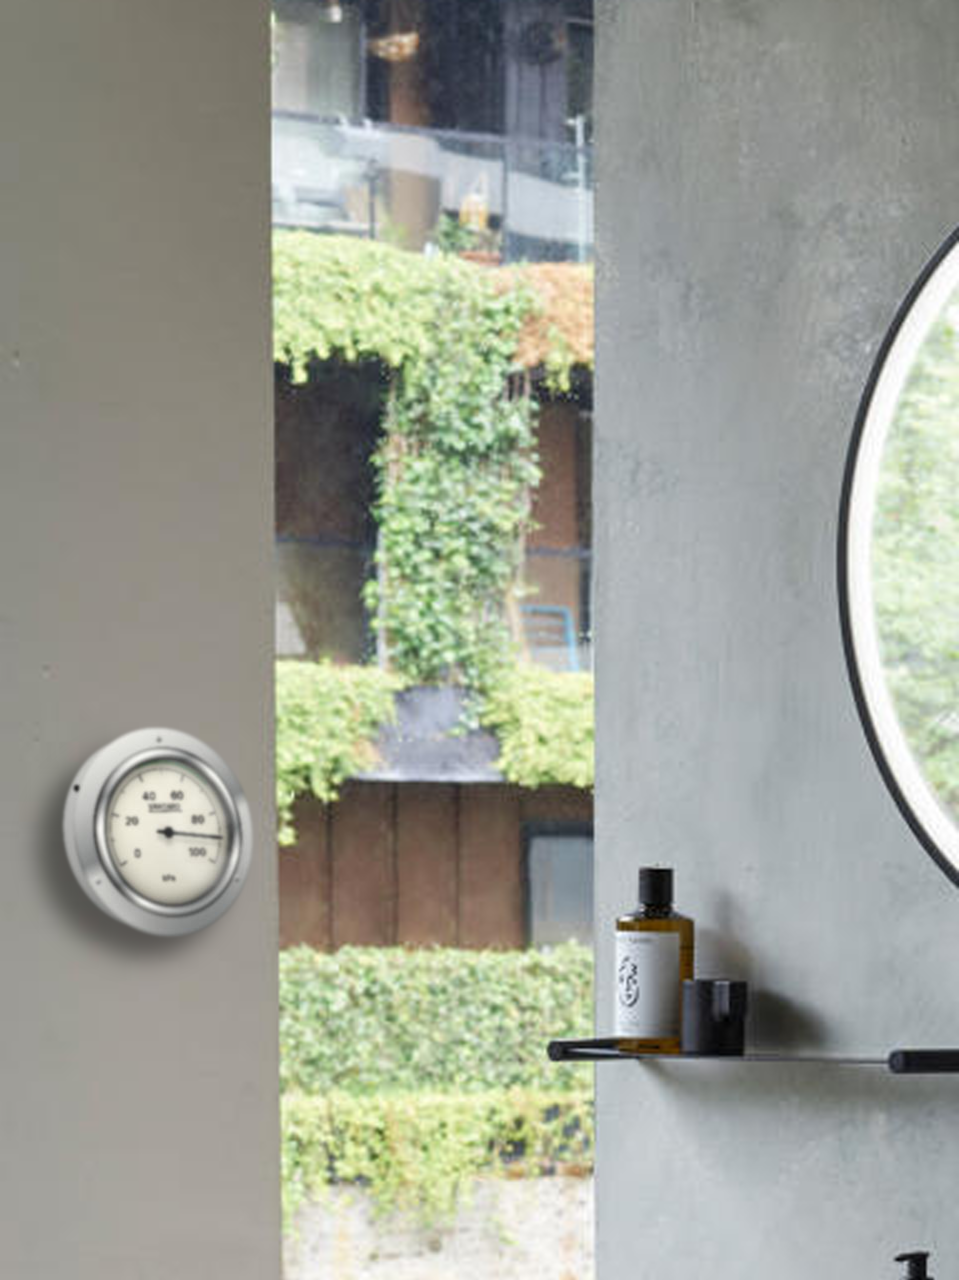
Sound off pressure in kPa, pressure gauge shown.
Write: 90 kPa
